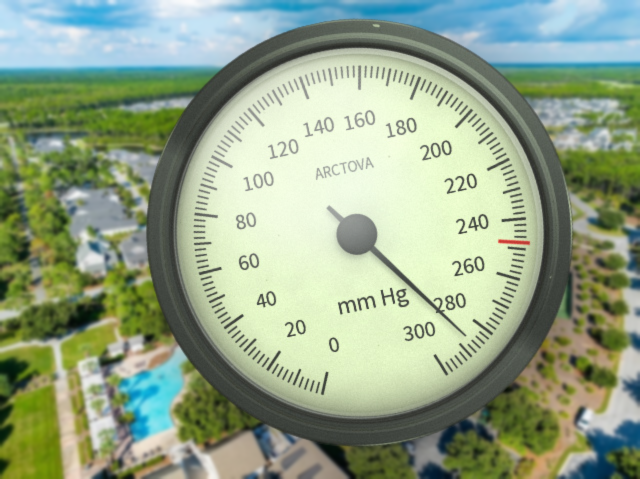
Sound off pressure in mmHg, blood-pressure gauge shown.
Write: 286 mmHg
